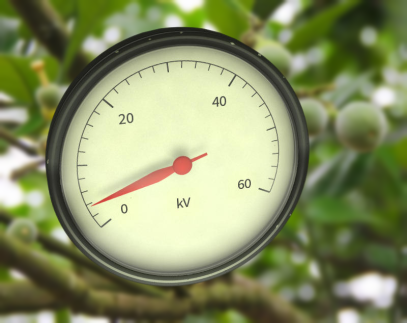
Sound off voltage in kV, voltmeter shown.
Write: 4 kV
